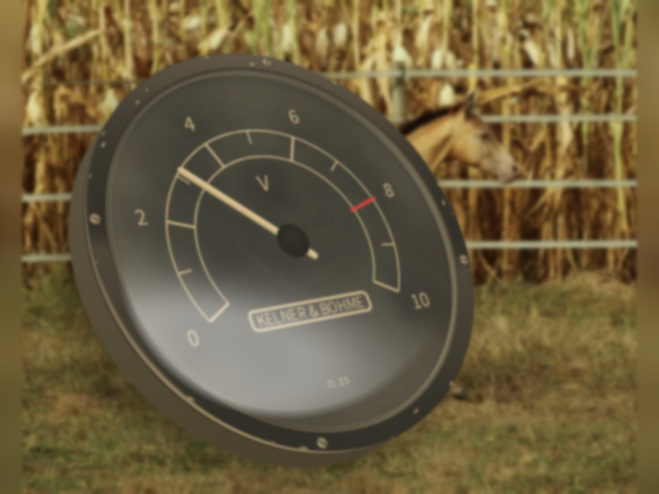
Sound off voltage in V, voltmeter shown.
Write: 3 V
